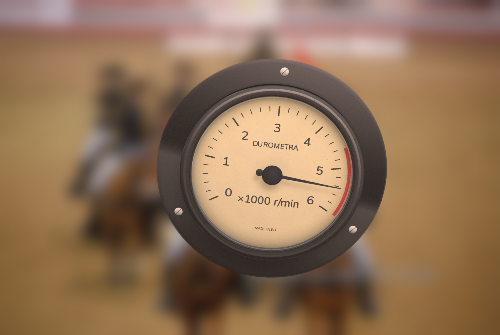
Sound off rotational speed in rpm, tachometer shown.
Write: 5400 rpm
